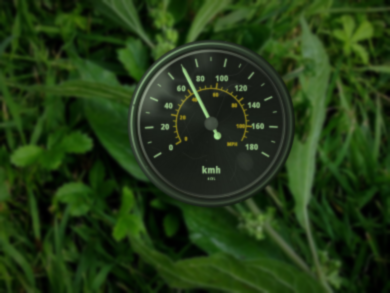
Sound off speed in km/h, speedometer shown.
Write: 70 km/h
